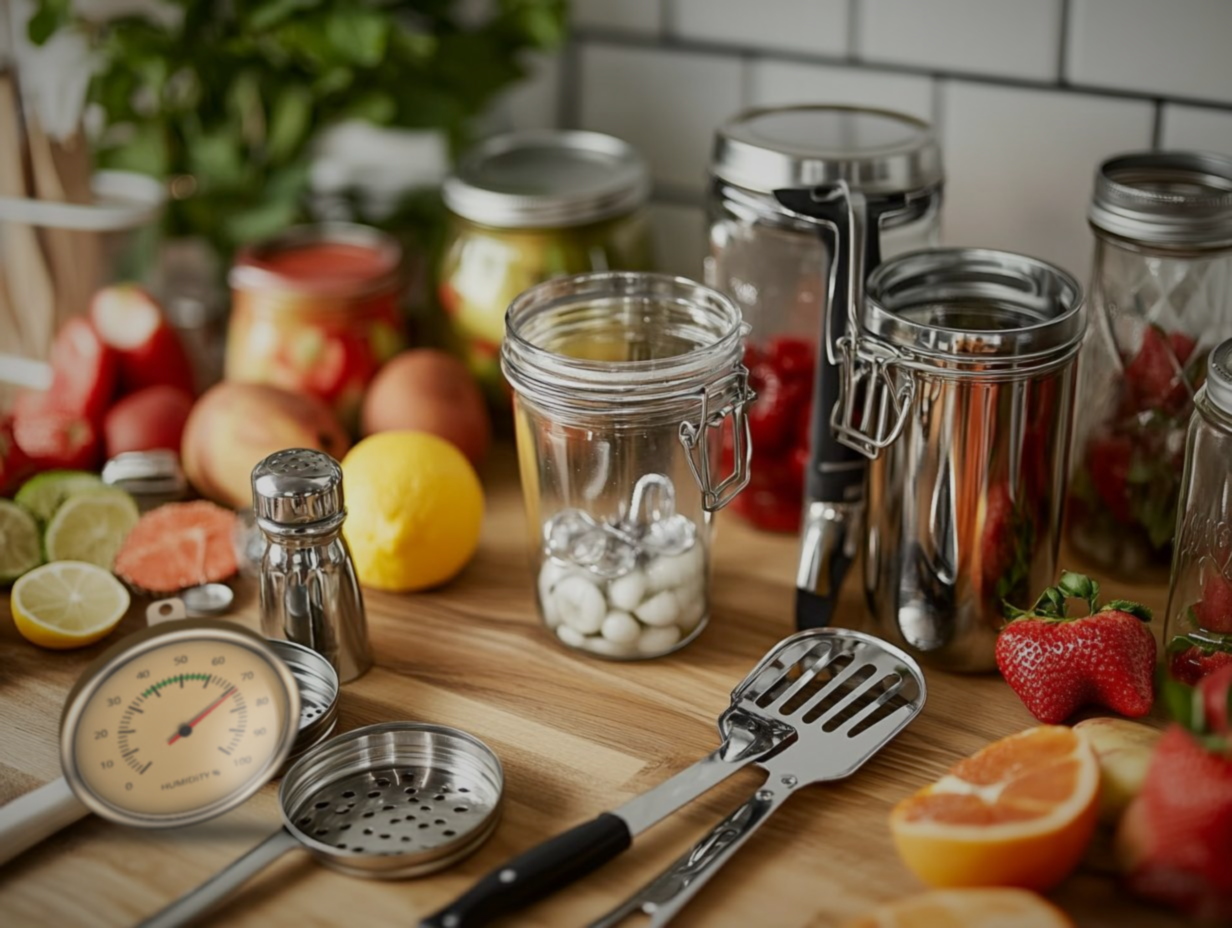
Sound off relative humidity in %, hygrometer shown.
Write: 70 %
